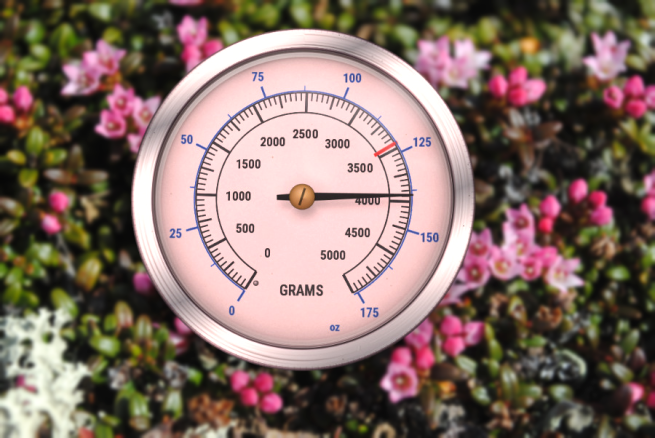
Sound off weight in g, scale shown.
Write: 3950 g
